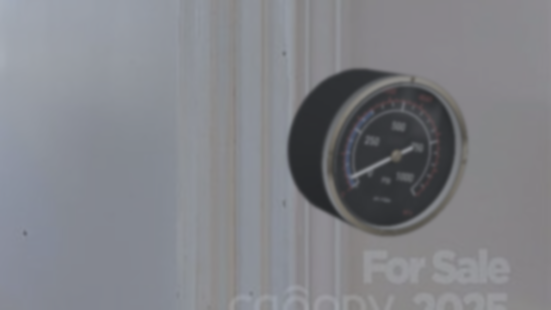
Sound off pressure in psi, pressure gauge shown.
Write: 50 psi
